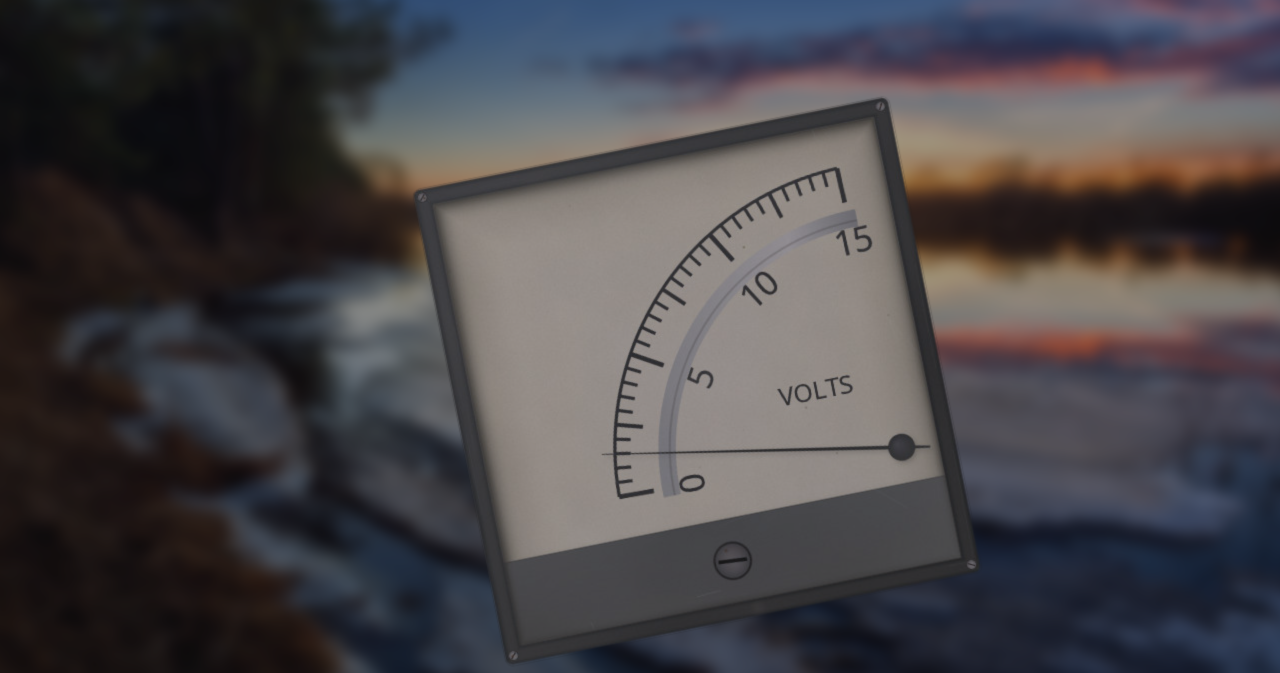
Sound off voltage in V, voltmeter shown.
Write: 1.5 V
